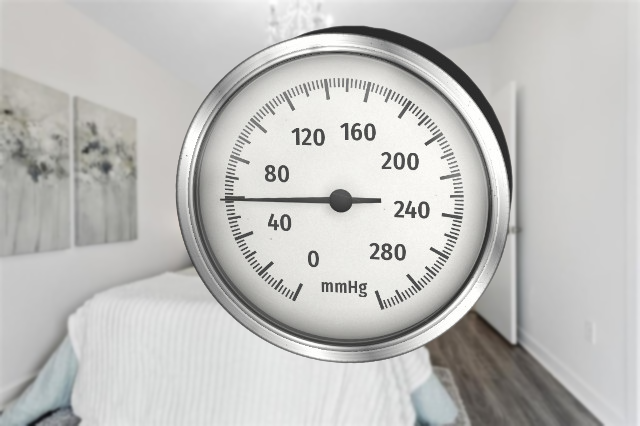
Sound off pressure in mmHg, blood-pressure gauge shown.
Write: 60 mmHg
